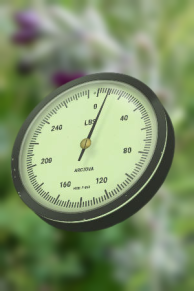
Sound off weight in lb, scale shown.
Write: 10 lb
